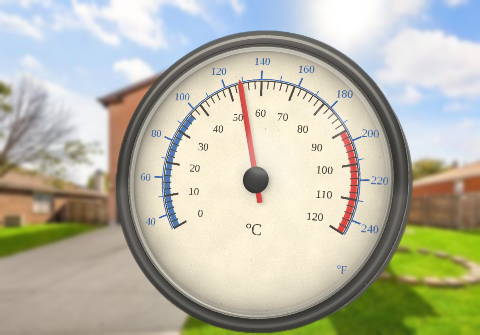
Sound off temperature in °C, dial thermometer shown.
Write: 54 °C
